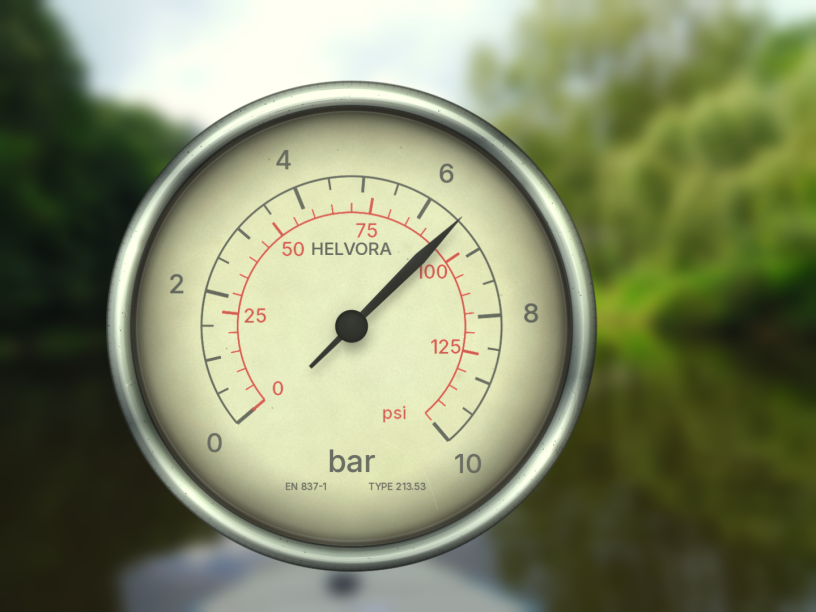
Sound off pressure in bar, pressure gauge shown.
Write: 6.5 bar
